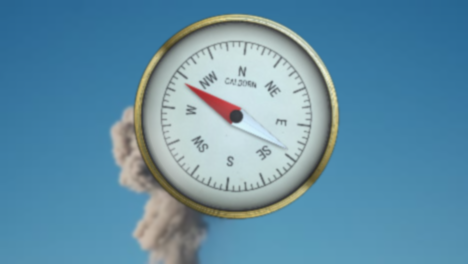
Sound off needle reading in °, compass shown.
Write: 295 °
